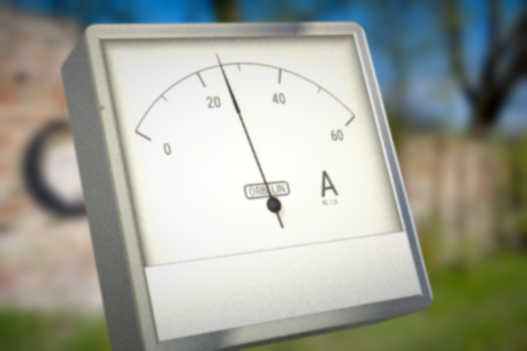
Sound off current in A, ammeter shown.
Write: 25 A
